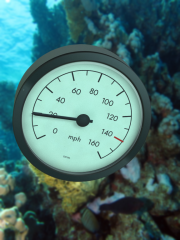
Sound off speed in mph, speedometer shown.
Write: 20 mph
